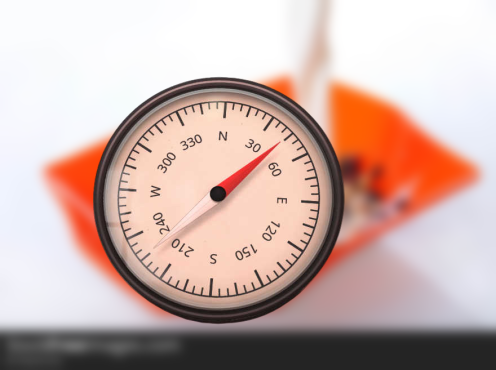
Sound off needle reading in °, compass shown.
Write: 45 °
